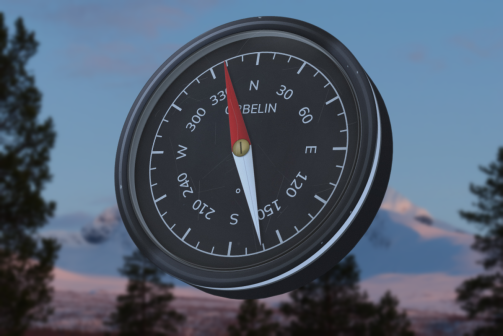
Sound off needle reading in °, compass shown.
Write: 340 °
